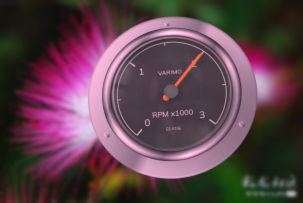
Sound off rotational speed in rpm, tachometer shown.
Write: 2000 rpm
